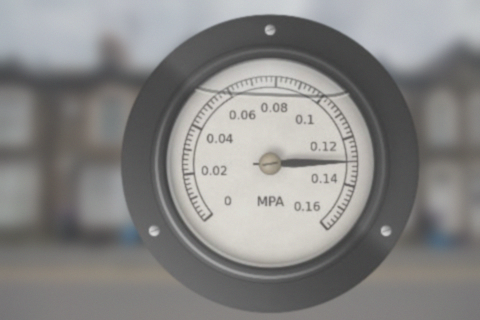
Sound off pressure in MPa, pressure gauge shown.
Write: 0.13 MPa
